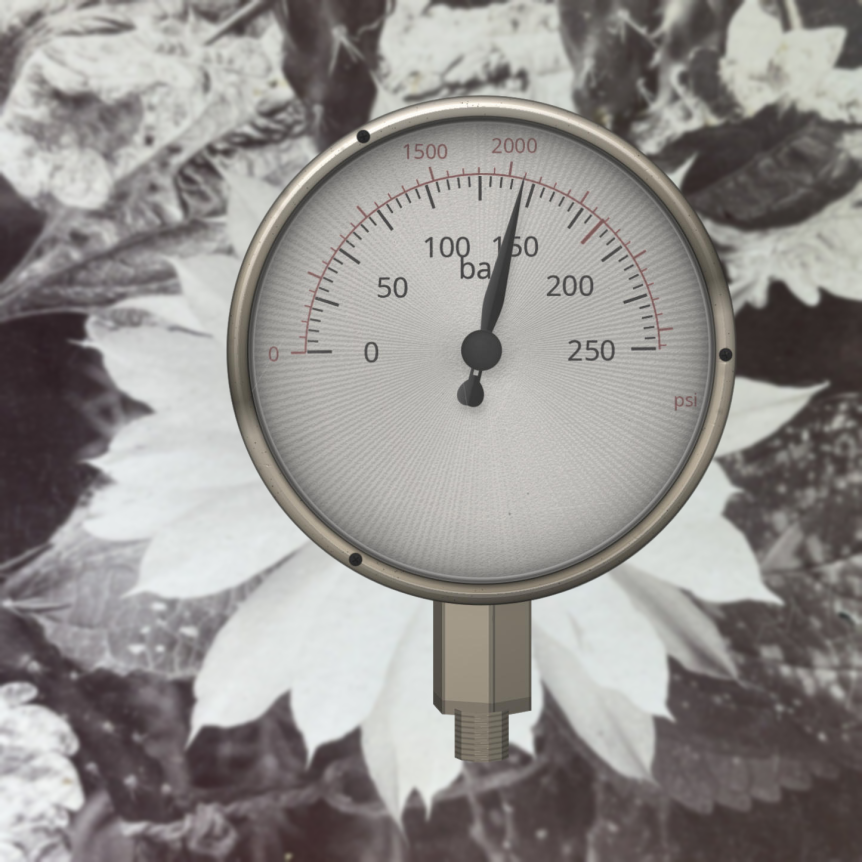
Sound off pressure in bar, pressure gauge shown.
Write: 145 bar
